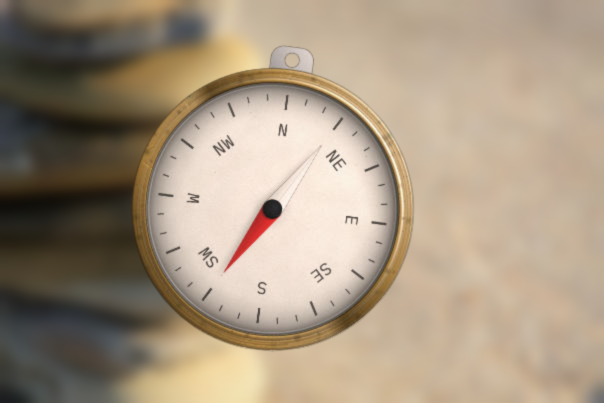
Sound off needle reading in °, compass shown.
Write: 210 °
